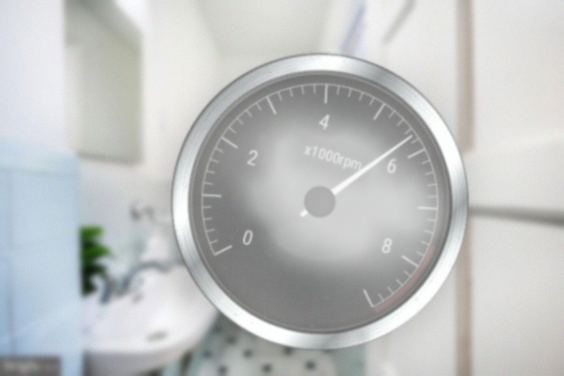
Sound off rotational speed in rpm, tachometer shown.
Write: 5700 rpm
